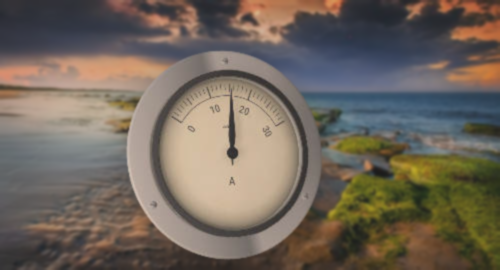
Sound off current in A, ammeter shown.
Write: 15 A
